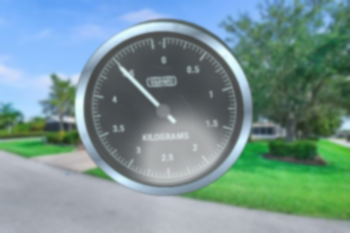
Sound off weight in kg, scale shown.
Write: 4.5 kg
